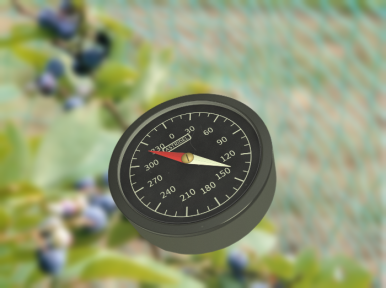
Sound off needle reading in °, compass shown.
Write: 320 °
